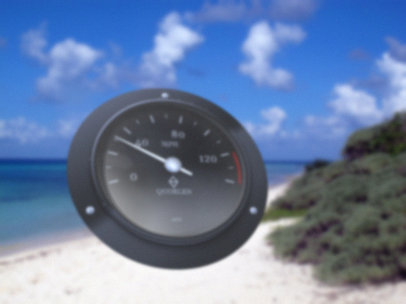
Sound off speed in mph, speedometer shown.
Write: 30 mph
